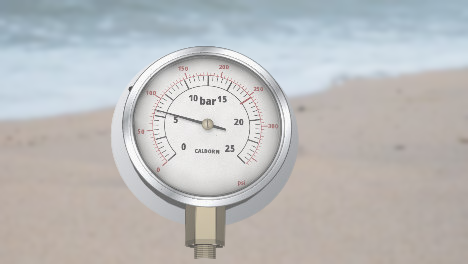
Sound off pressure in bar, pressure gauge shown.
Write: 5.5 bar
